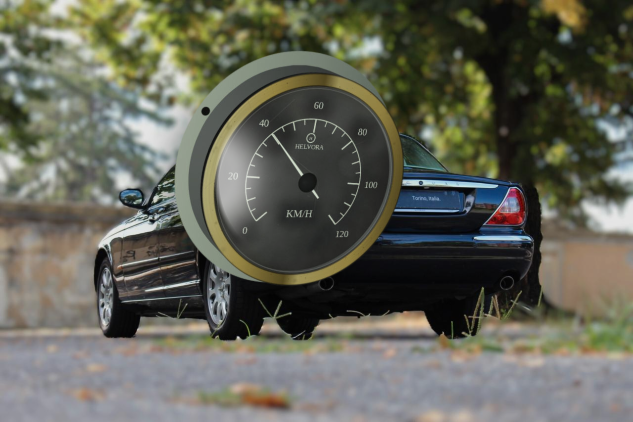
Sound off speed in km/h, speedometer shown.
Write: 40 km/h
